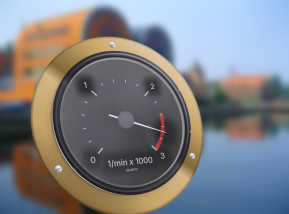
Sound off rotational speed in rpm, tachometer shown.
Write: 2700 rpm
